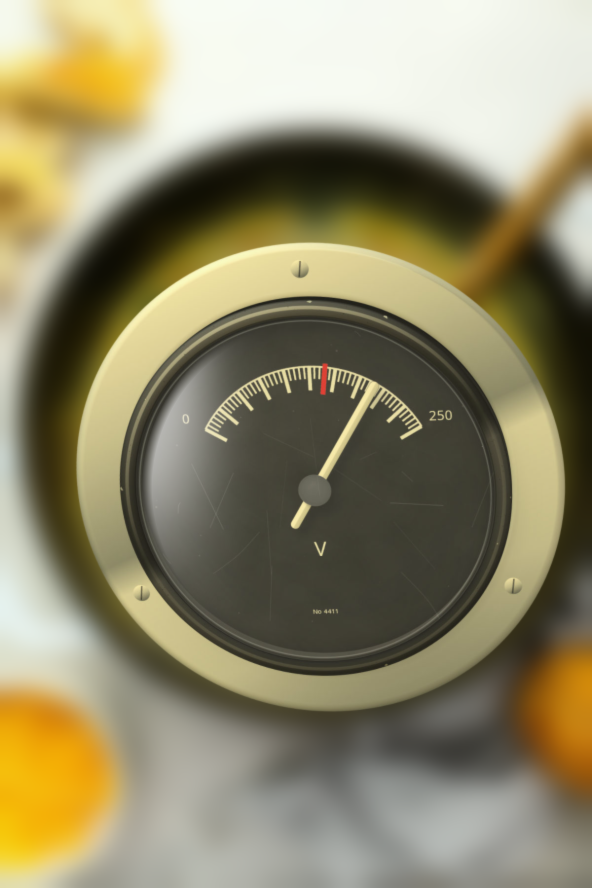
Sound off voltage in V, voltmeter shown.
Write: 190 V
